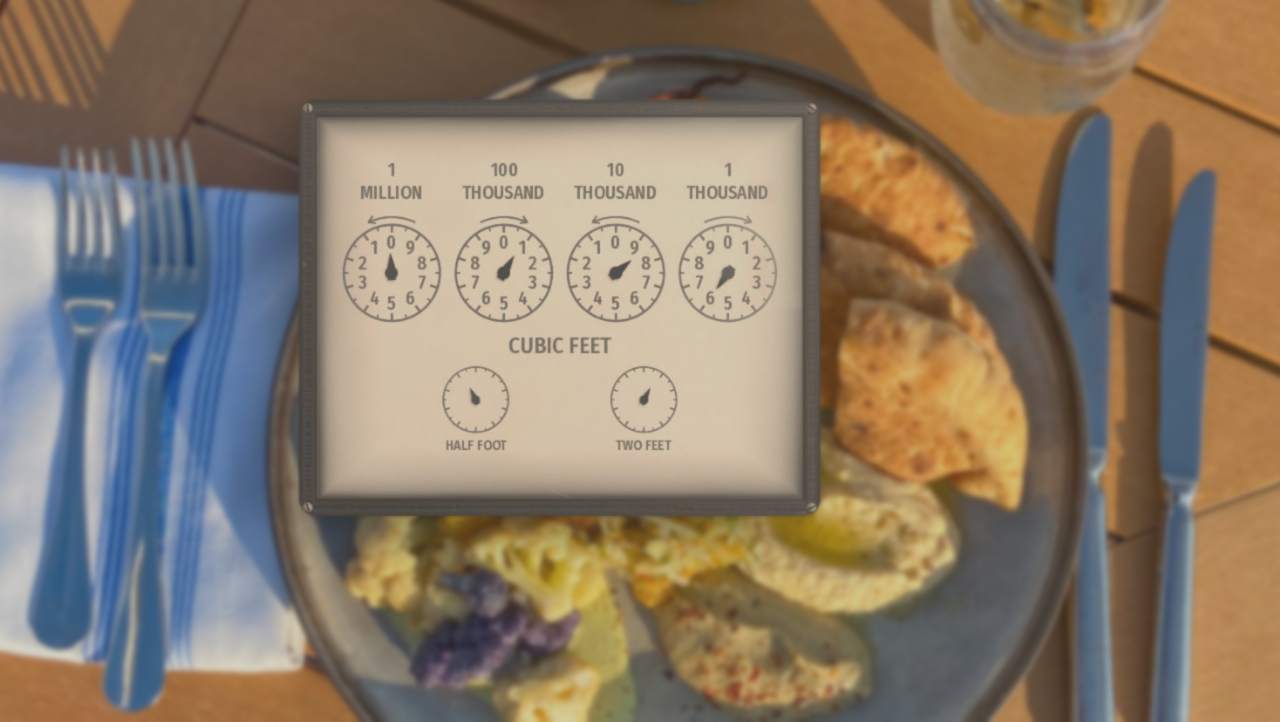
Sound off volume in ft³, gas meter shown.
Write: 8600 ft³
